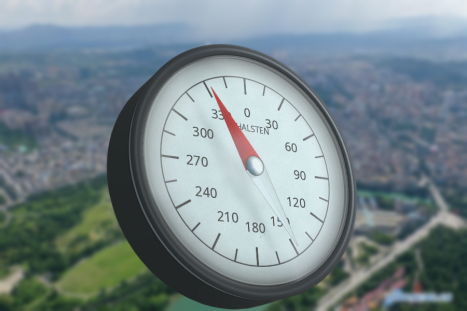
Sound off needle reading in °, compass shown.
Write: 330 °
